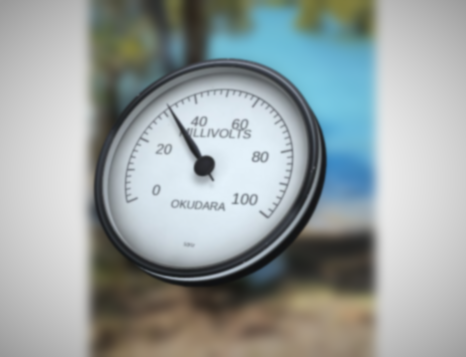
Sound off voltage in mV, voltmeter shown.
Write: 32 mV
